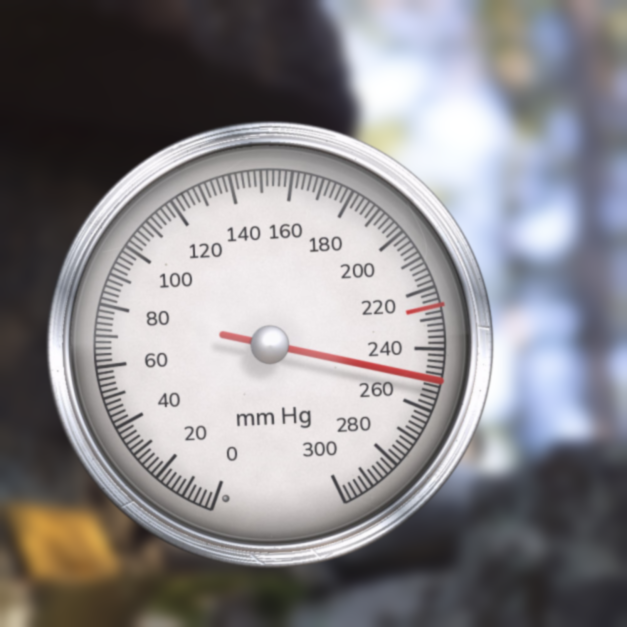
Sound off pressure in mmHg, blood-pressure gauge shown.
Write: 250 mmHg
